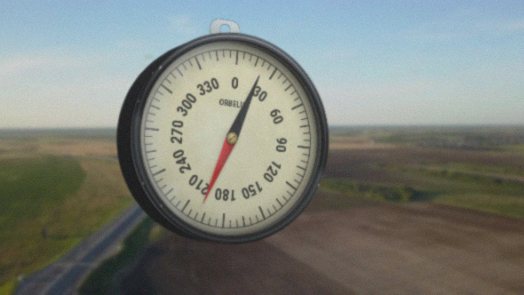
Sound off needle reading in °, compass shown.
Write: 200 °
